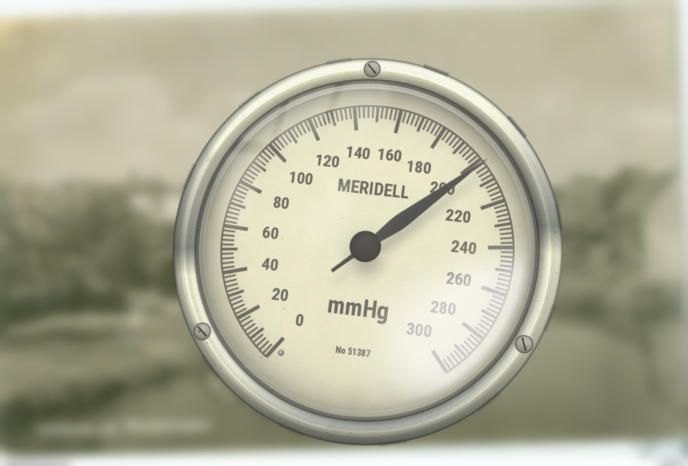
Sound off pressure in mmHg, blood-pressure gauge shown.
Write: 202 mmHg
